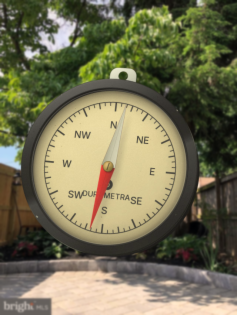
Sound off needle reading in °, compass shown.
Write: 190 °
